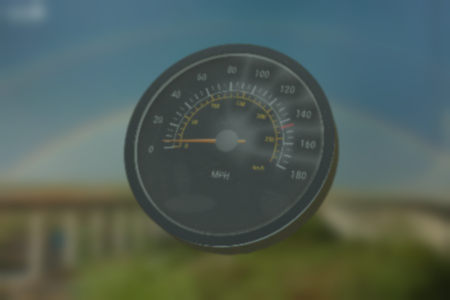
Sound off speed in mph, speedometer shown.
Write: 5 mph
